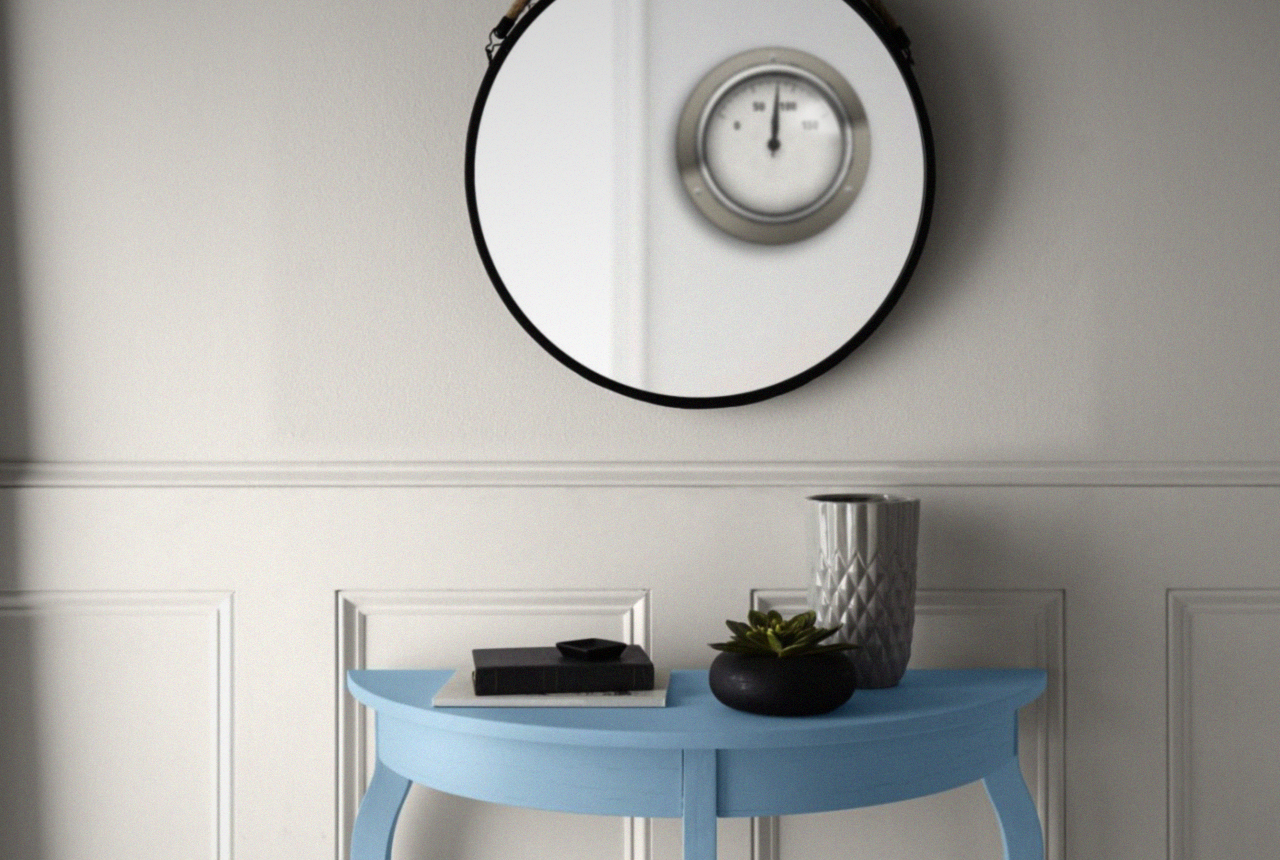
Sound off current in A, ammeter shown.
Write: 80 A
